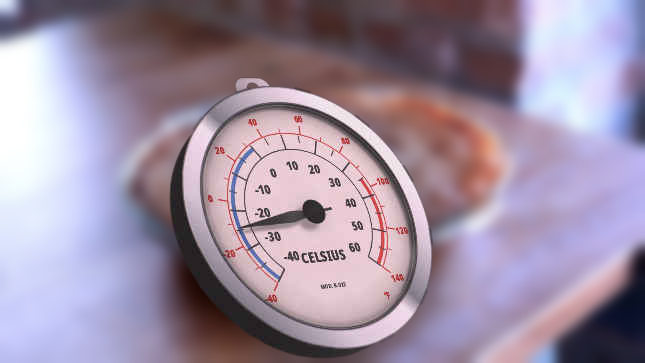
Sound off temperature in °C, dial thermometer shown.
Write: -25 °C
